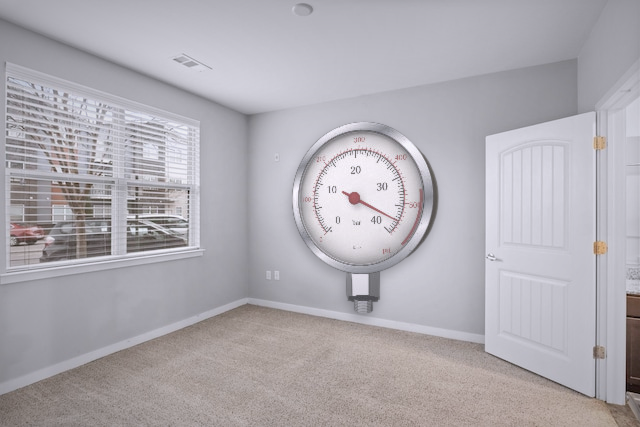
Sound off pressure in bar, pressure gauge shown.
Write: 37.5 bar
